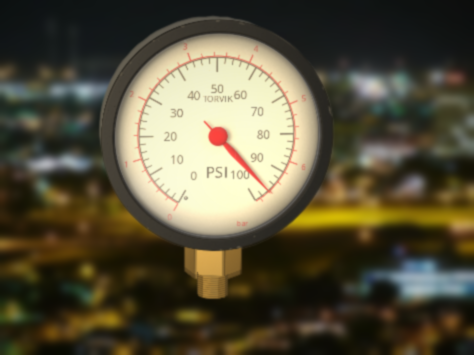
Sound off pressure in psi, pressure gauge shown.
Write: 96 psi
